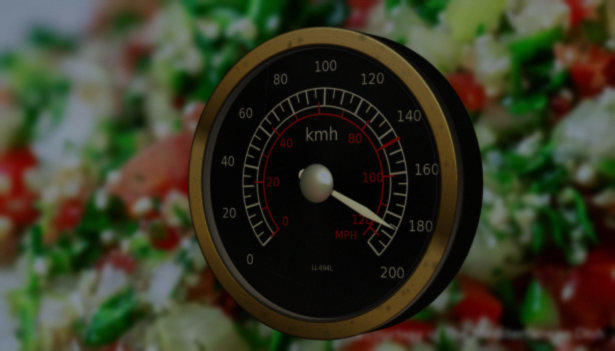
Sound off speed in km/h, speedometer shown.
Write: 185 km/h
